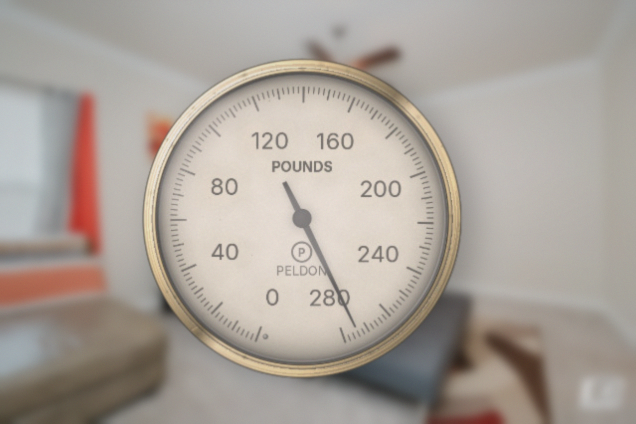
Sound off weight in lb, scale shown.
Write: 274 lb
